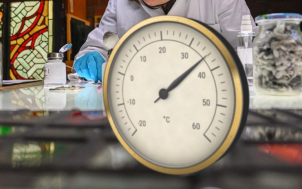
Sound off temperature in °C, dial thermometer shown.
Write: 36 °C
